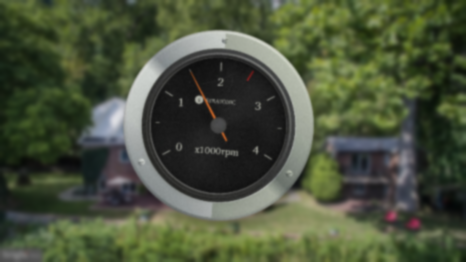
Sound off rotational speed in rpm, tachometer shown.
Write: 1500 rpm
